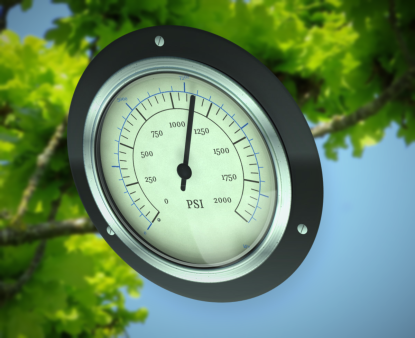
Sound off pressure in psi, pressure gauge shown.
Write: 1150 psi
